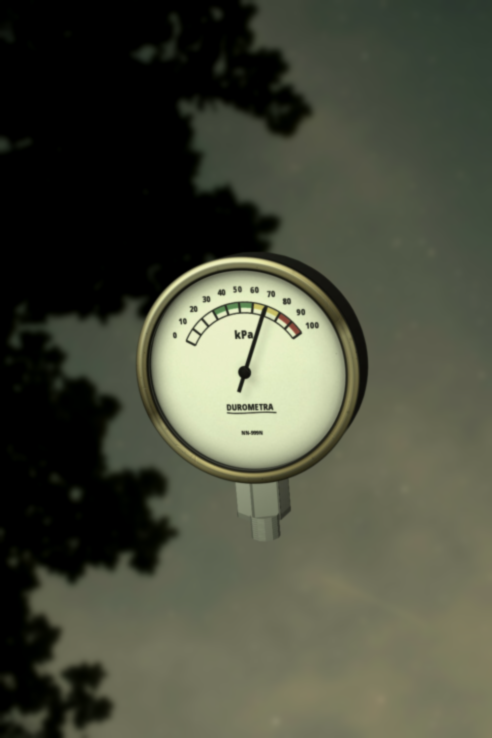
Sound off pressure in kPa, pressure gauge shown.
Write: 70 kPa
